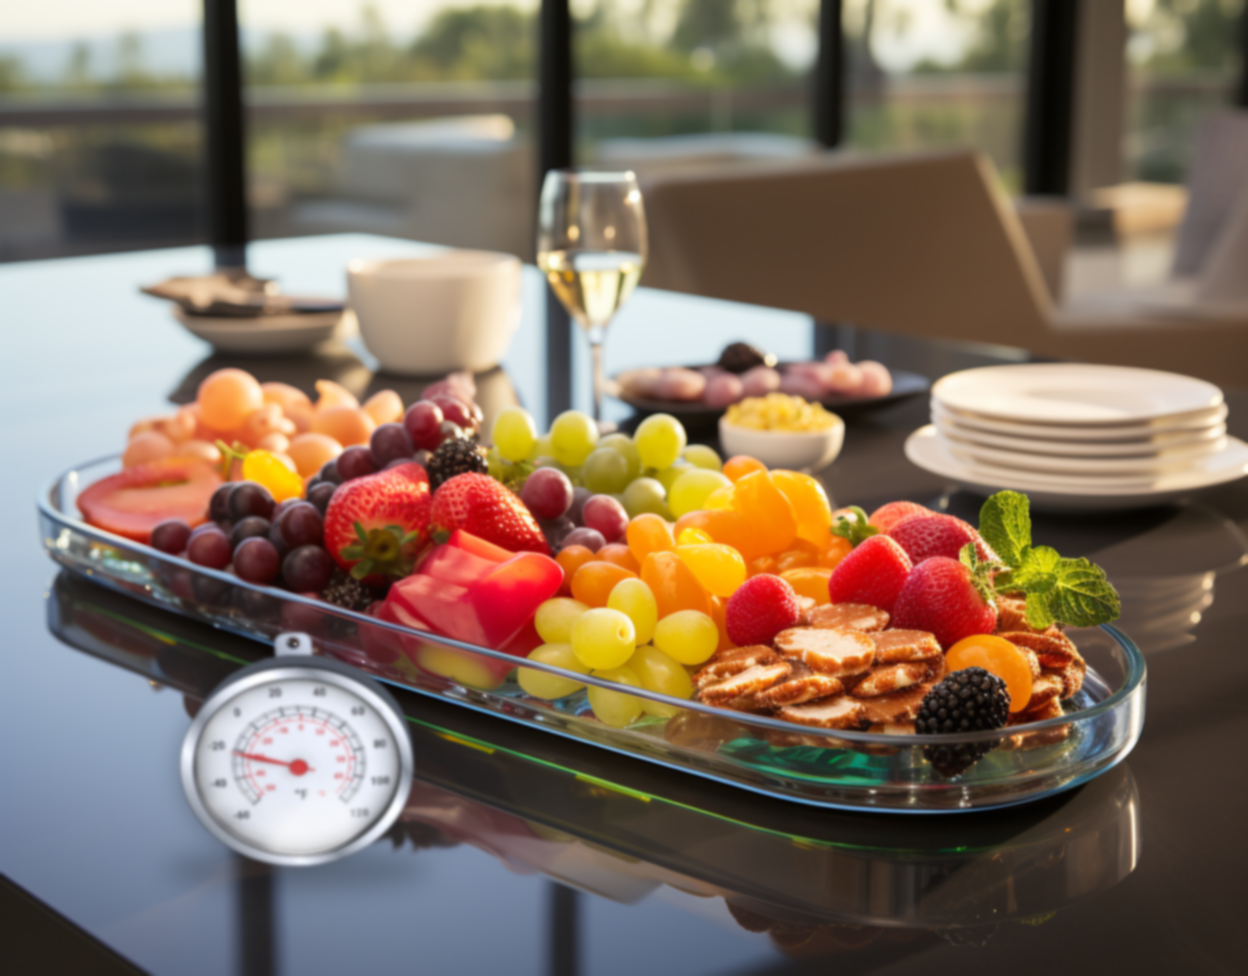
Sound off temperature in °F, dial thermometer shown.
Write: -20 °F
